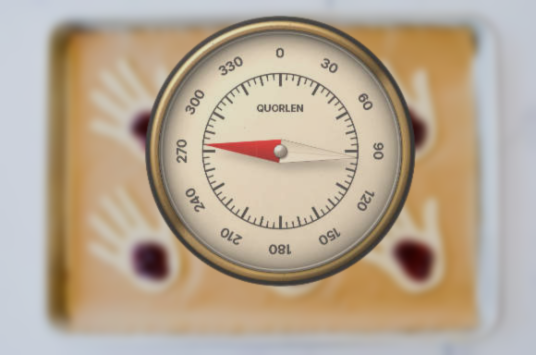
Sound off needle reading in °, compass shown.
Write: 275 °
